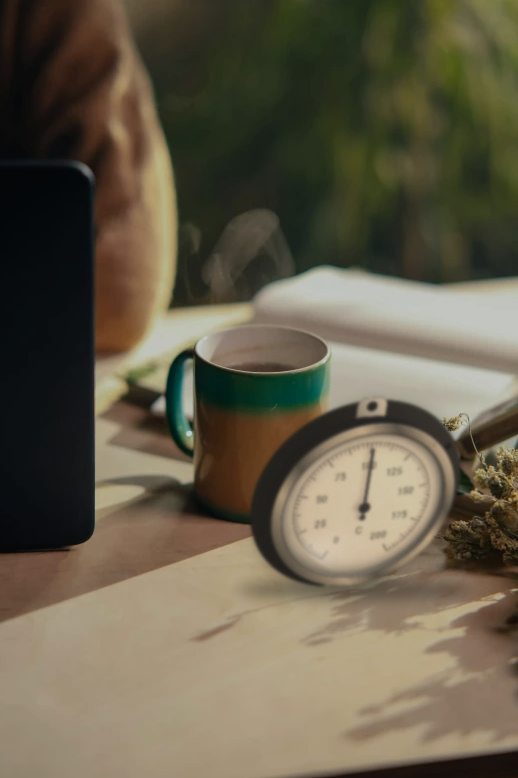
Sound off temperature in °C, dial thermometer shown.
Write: 100 °C
